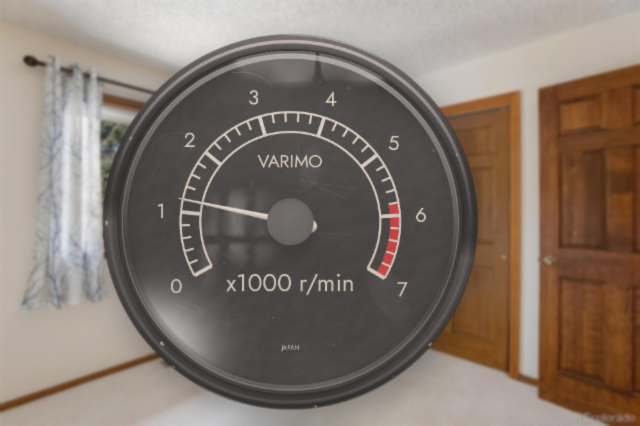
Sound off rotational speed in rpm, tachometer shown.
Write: 1200 rpm
